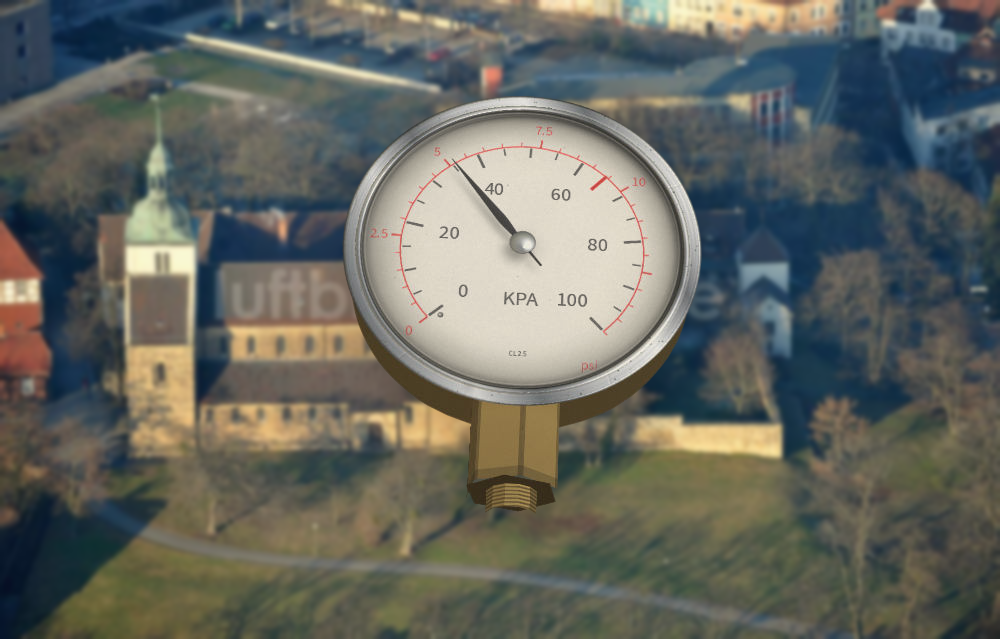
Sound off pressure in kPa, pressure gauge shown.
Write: 35 kPa
